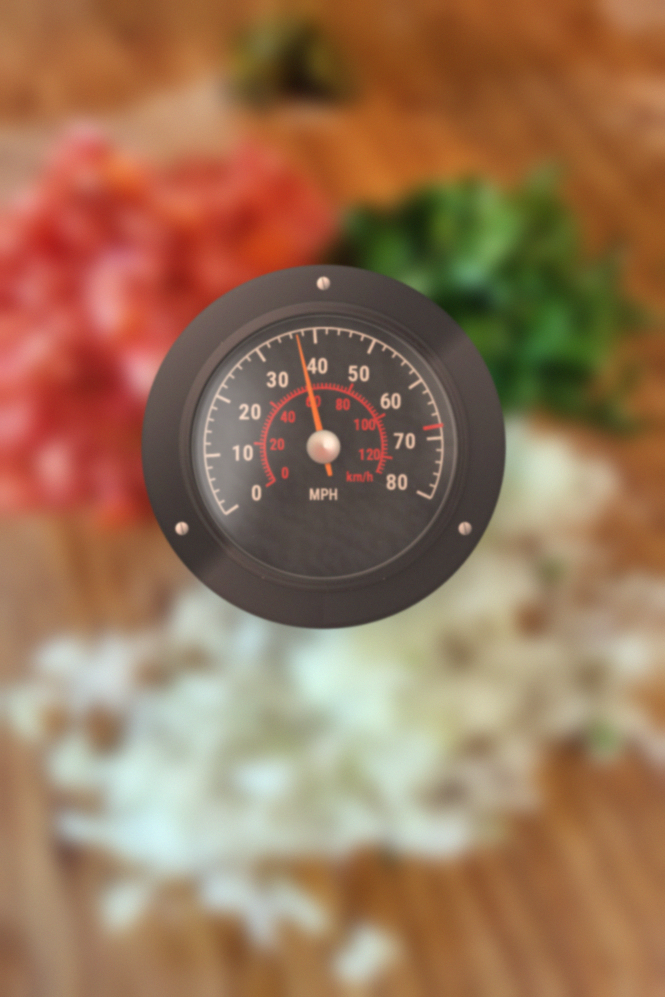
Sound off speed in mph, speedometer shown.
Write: 37 mph
